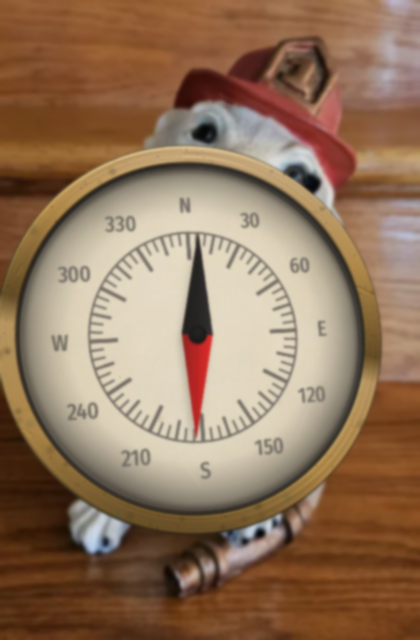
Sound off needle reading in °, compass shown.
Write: 185 °
